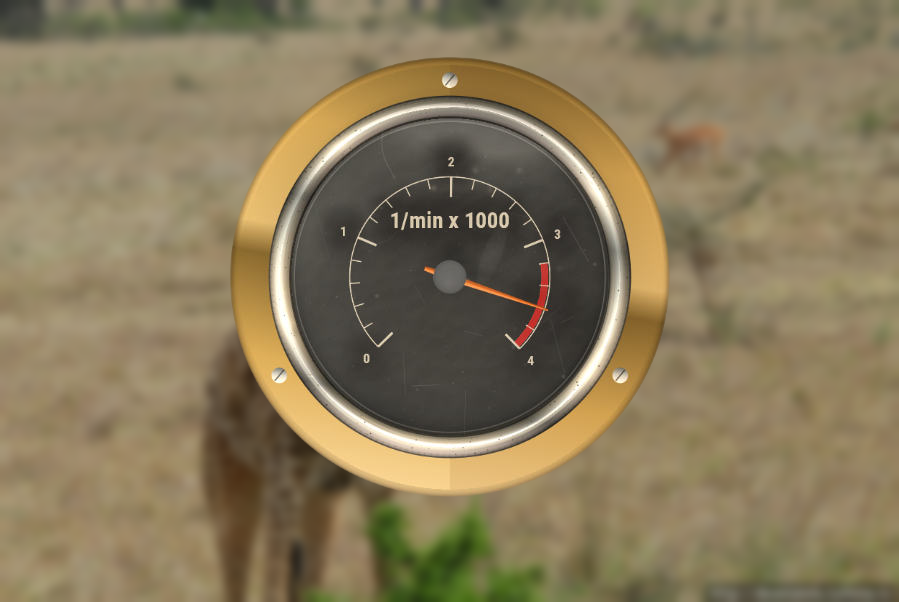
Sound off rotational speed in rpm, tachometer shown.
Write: 3600 rpm
